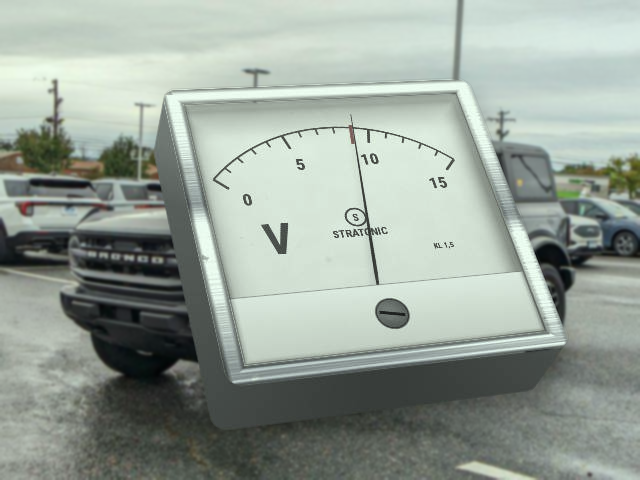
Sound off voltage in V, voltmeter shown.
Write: 9 V
